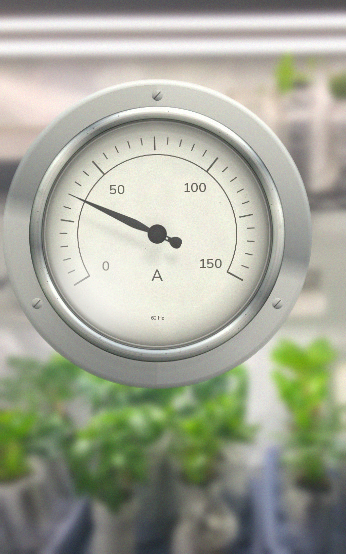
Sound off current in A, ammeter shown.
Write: 35 A
